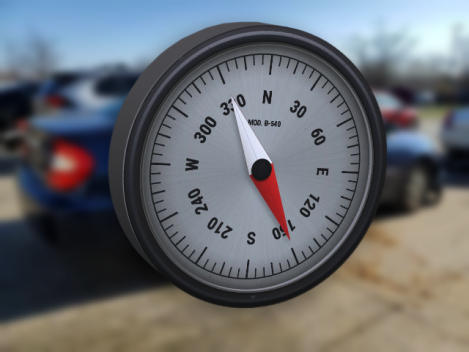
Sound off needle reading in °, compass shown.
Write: 150 °
